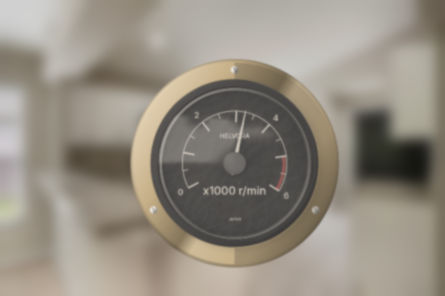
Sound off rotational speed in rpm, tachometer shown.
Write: 3250 rpm
